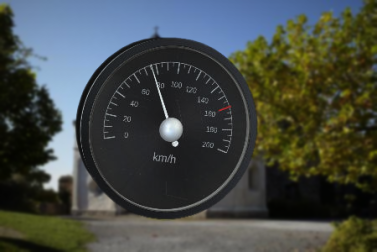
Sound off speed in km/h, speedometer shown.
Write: 75 km/h
